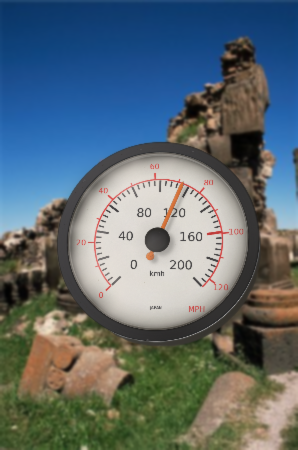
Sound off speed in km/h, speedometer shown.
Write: 116 km/h
